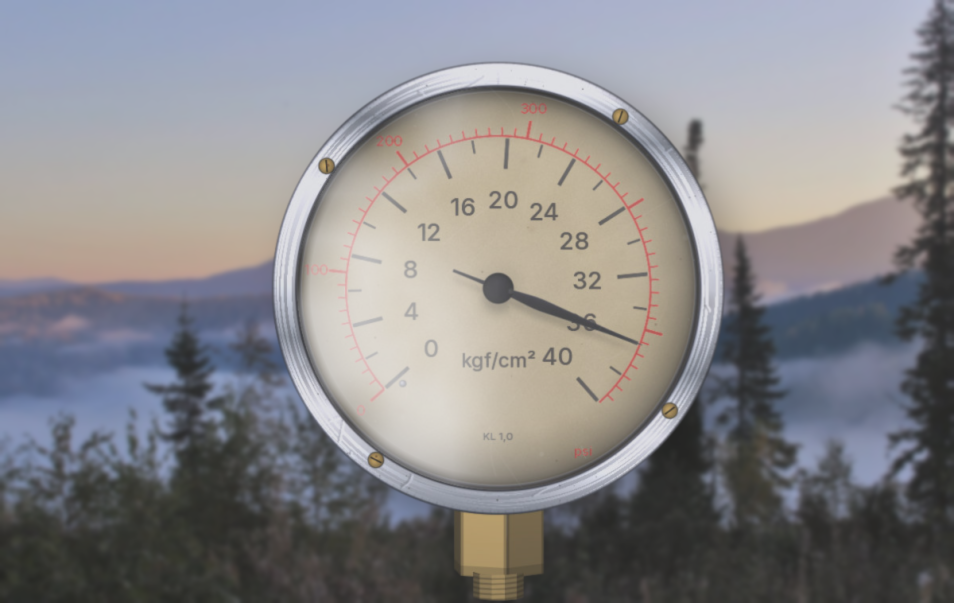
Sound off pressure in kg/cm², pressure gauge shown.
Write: 36 kg/cm²
